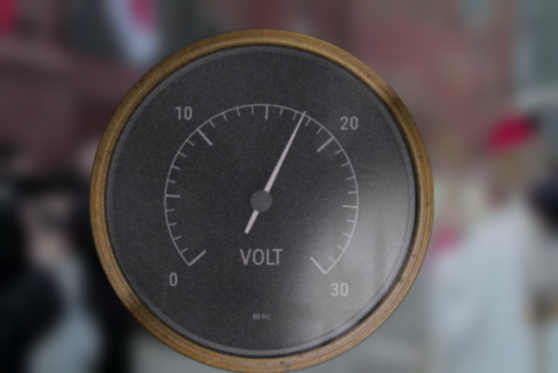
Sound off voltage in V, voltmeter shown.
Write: 17.5 V
